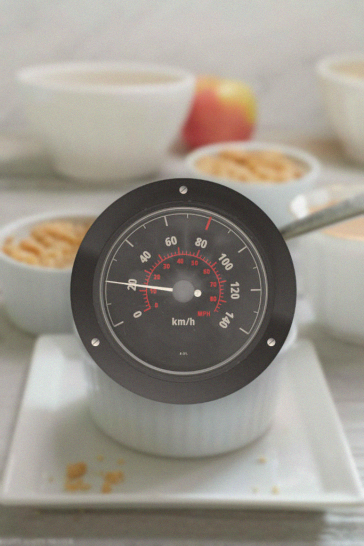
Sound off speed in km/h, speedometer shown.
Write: 20 km/h
